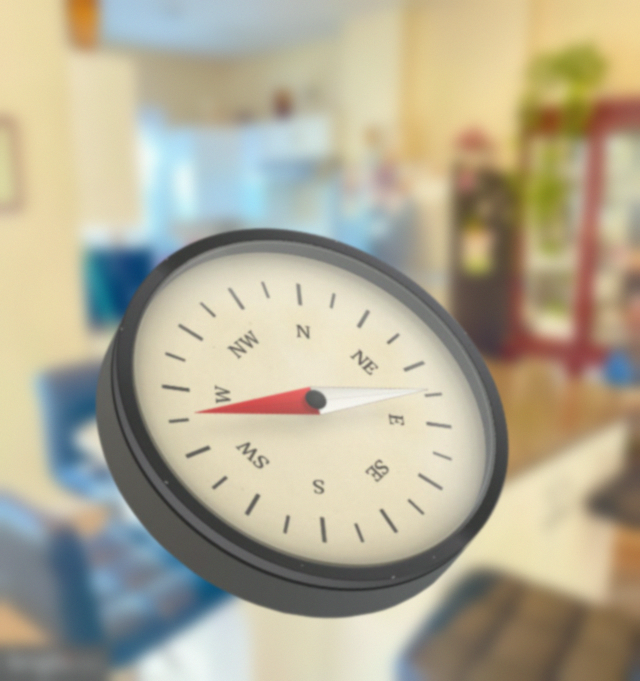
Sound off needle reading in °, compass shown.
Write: 255 °
